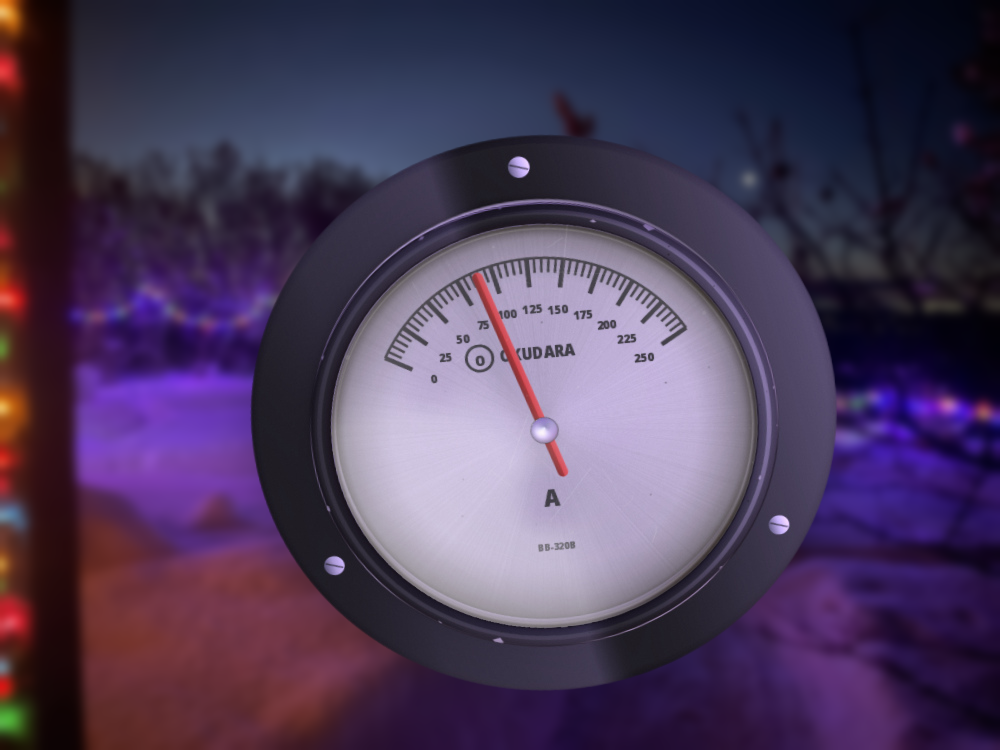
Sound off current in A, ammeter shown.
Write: 90 A
